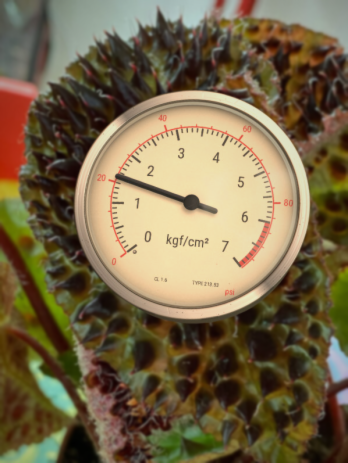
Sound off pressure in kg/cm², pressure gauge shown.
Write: 1.5 kg/cm²
